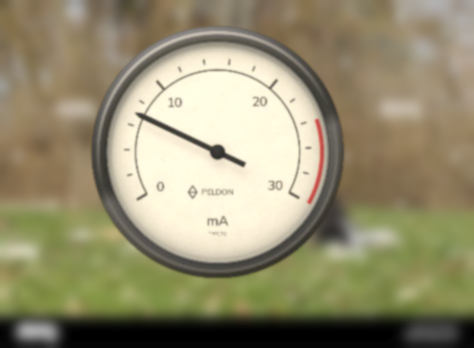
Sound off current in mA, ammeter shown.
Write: 7 mA
